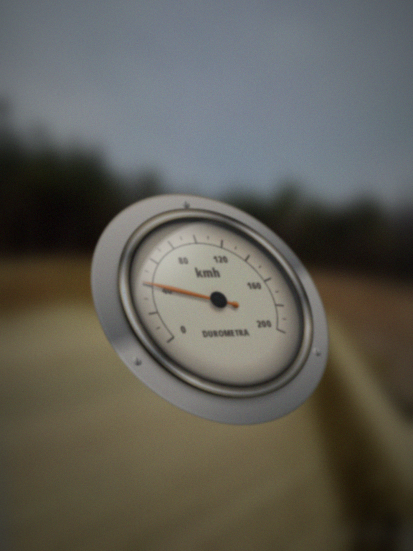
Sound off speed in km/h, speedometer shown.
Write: 40 km/h
